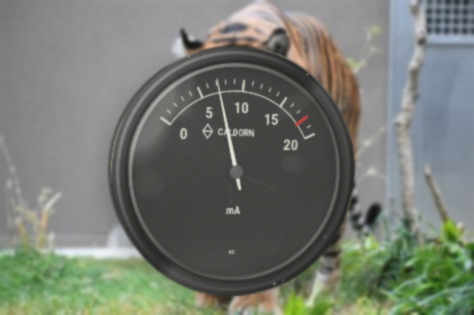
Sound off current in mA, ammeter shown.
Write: 7 mA
